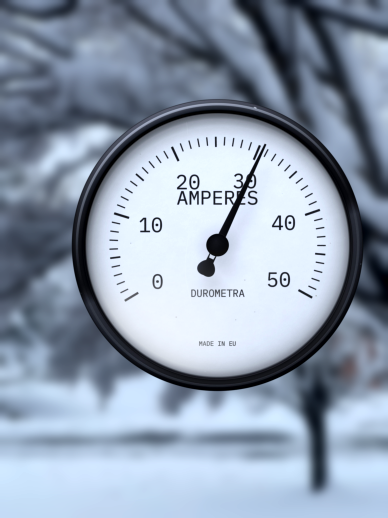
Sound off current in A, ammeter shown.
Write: 30.5 A
